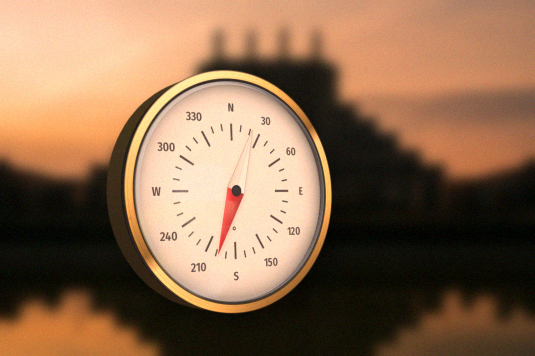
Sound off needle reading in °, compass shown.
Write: 200 °
